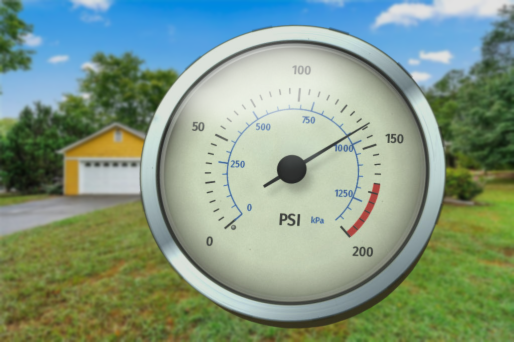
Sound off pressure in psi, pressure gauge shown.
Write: 140 psi
